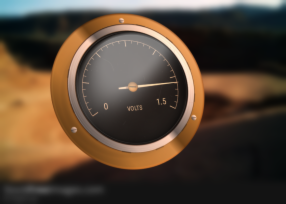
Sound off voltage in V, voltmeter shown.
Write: 1.3 V
